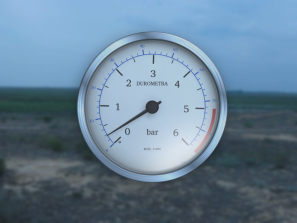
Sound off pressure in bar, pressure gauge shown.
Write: 0.25 bar
